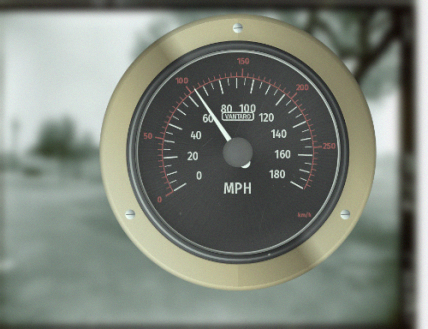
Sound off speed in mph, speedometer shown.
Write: 65 mph
